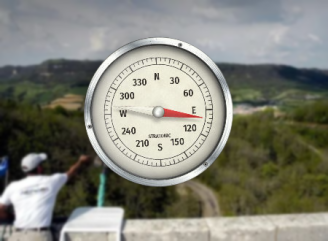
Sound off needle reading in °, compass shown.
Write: 100 °
